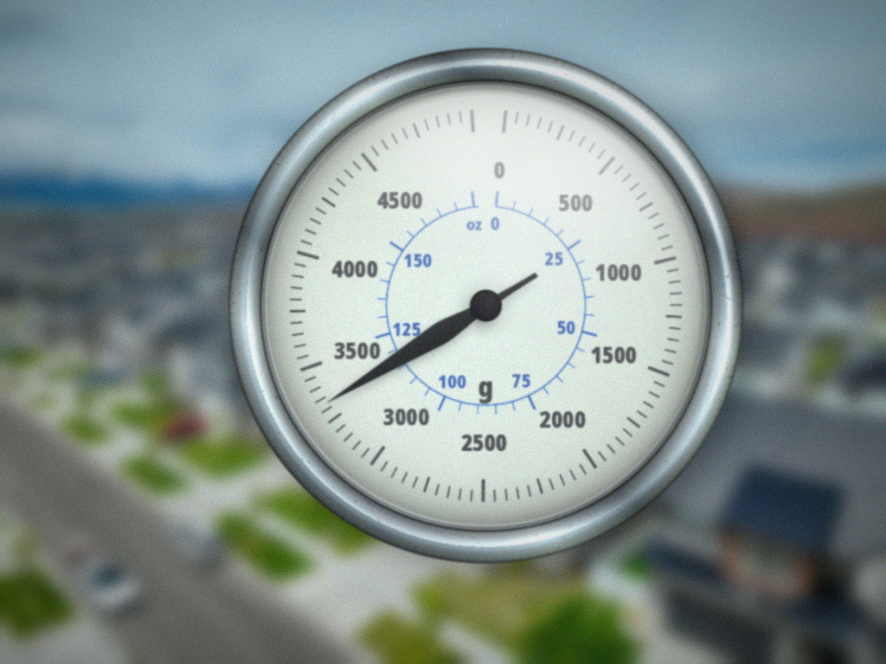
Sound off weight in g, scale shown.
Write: 3325 g
